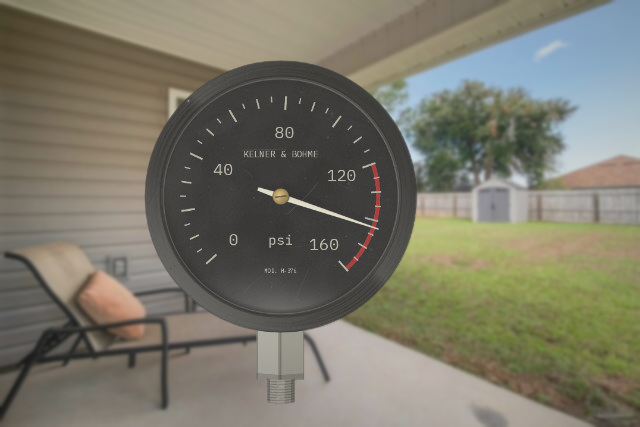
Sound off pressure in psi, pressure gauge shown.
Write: 142.5 psi
